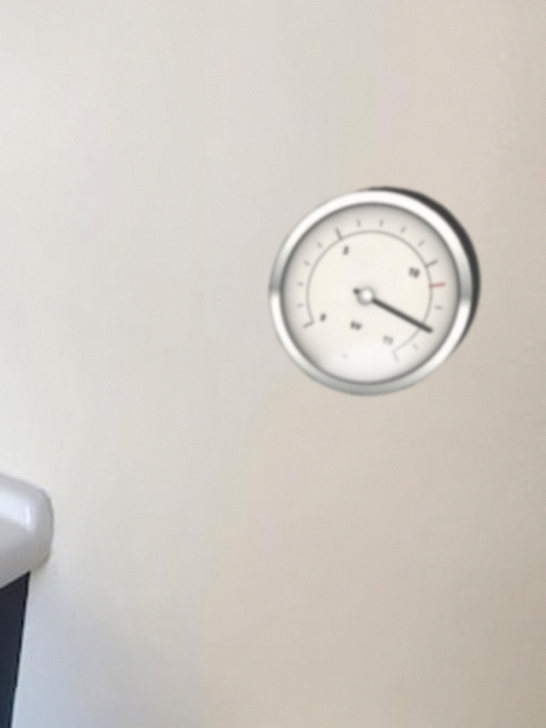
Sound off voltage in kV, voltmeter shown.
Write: 13 kV
